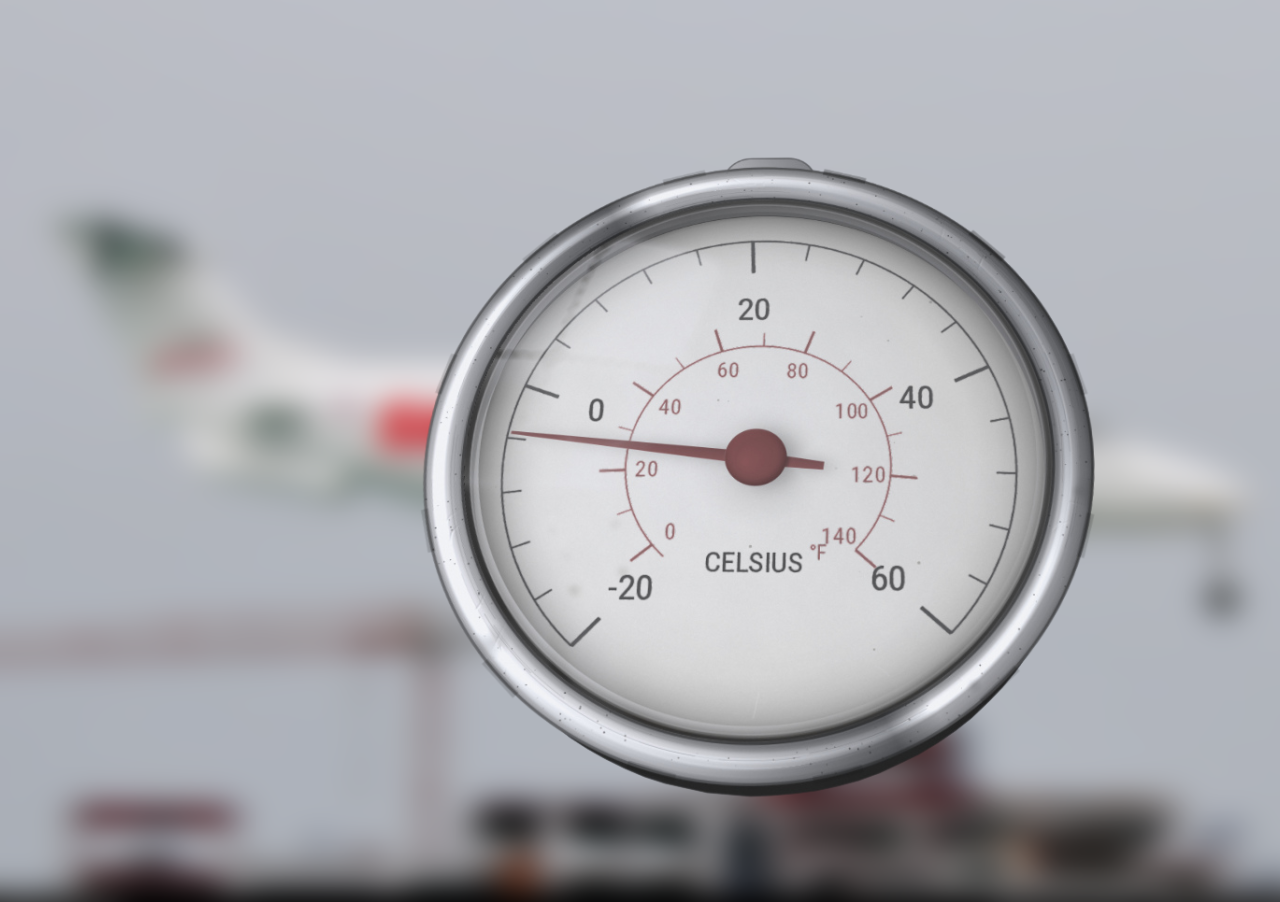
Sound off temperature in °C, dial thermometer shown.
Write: -4 °C
